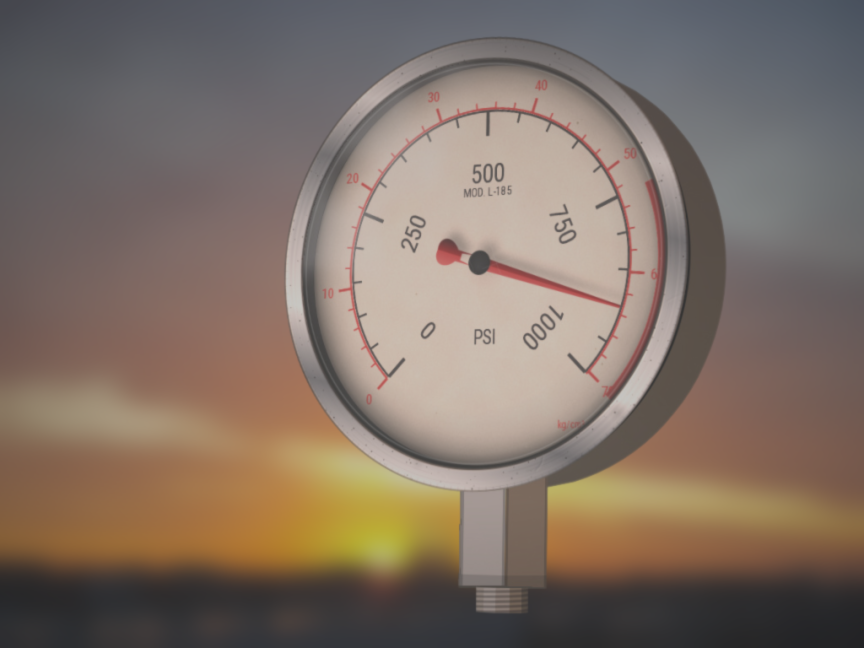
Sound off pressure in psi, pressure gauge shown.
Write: 900 psi
